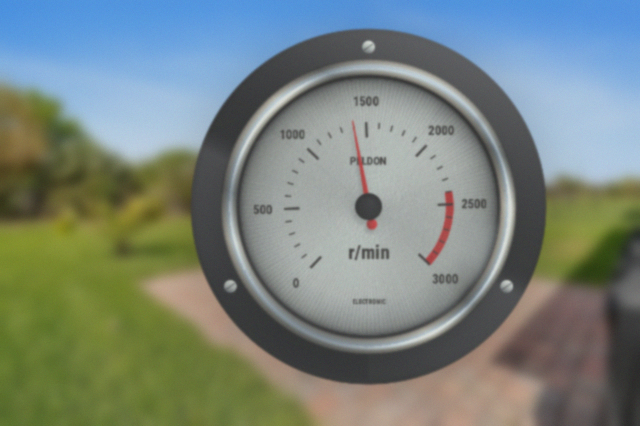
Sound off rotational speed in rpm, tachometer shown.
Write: 1400 rpm
